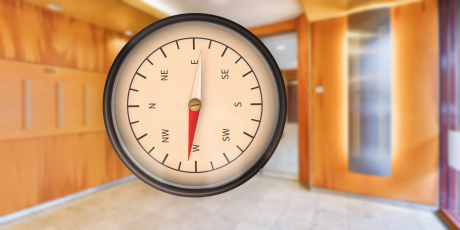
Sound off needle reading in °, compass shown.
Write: 277.5 °
